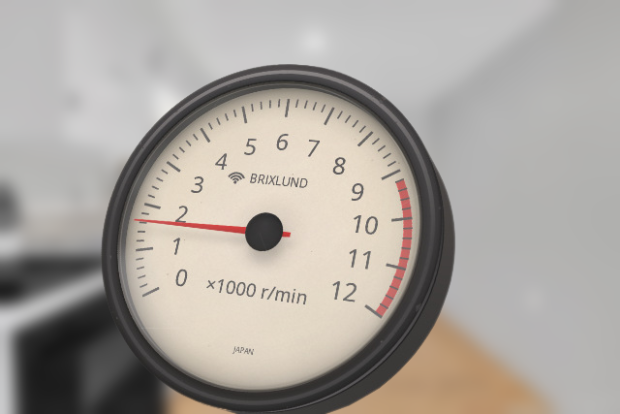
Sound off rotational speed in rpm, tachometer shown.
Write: 1600 rpm
